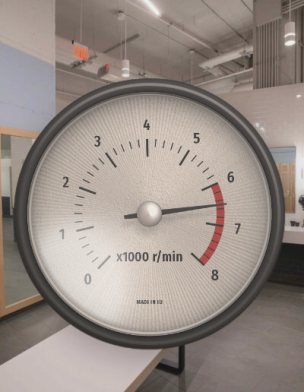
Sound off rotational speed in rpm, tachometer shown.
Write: 6500 rpm
